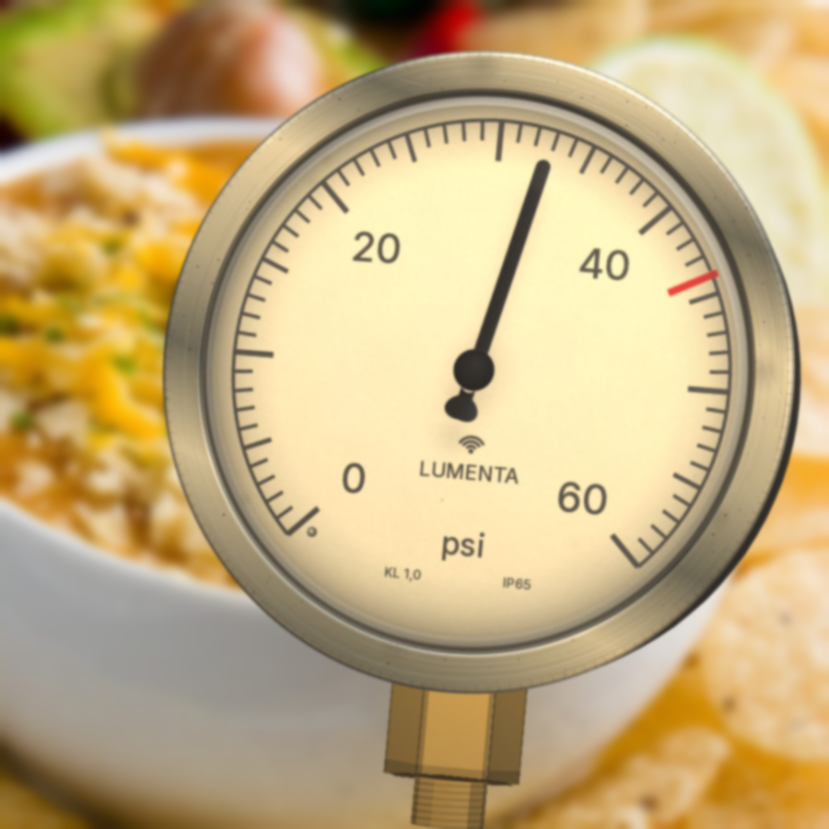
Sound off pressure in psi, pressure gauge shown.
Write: 33 psi
